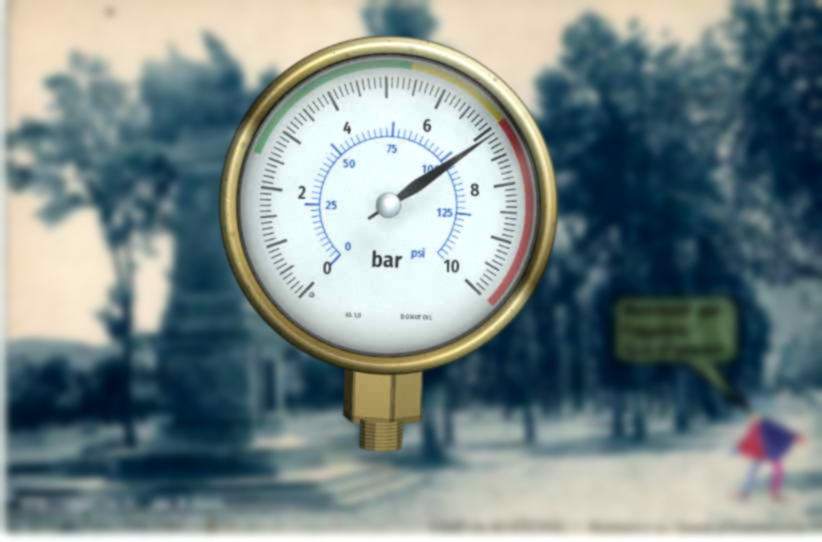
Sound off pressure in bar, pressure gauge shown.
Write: 7.1 bar
